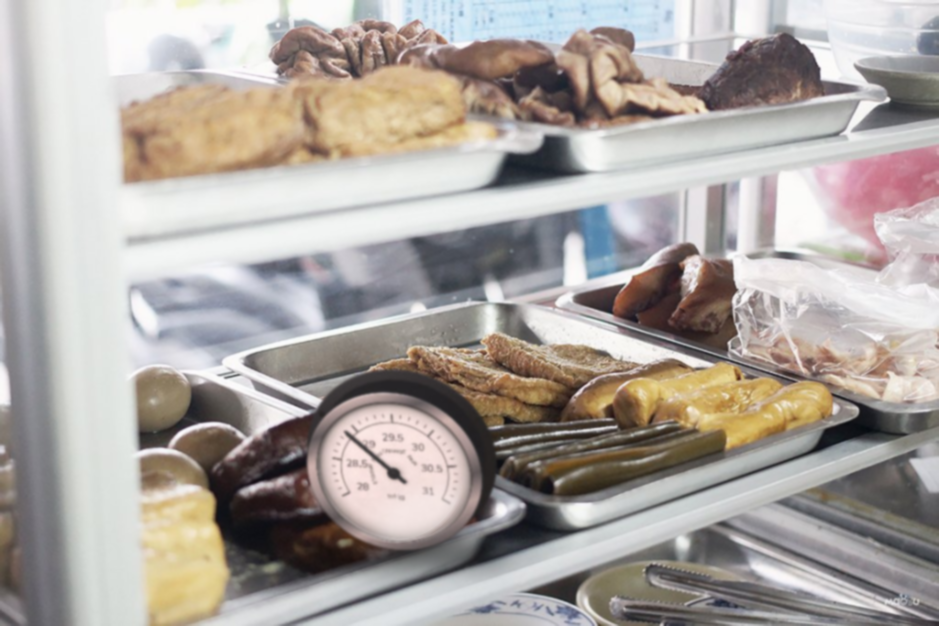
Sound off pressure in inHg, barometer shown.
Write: 28.9 inHg
